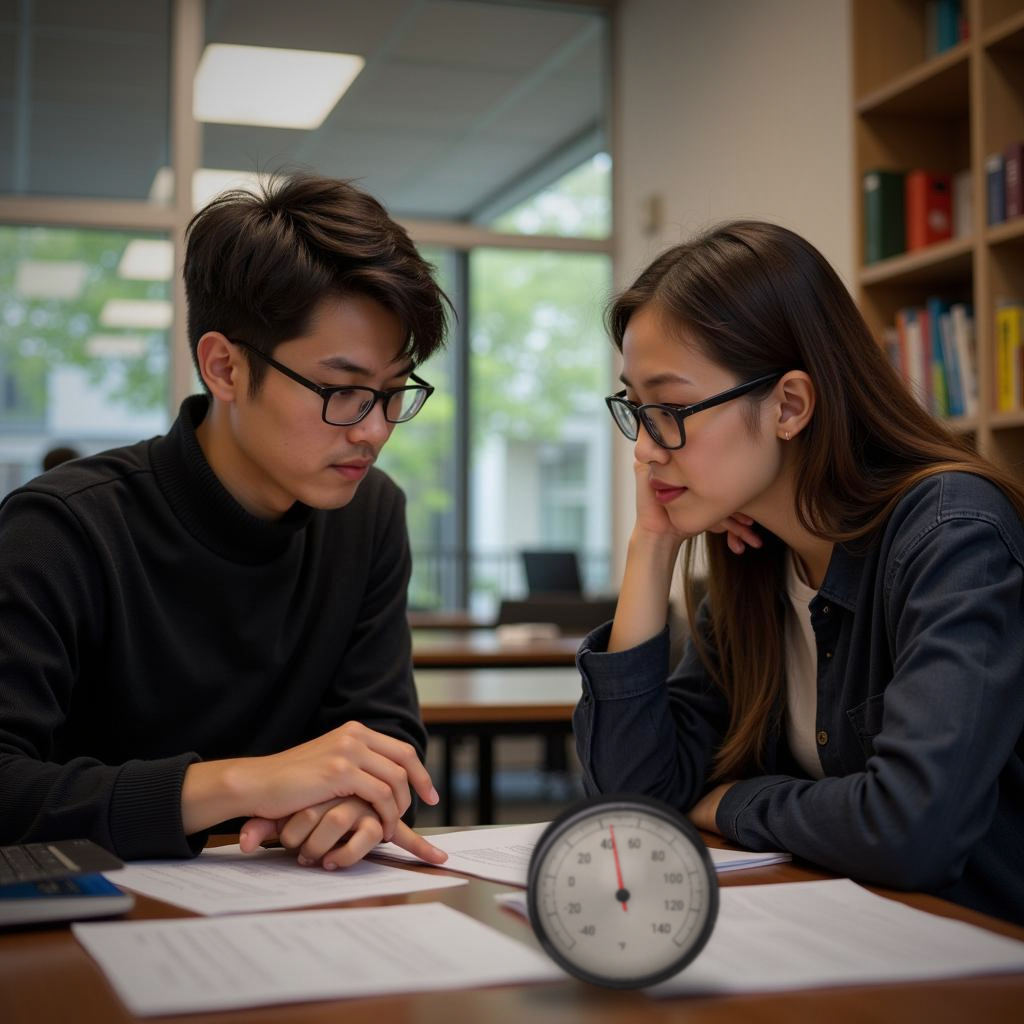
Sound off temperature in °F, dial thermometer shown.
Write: 45 °F
